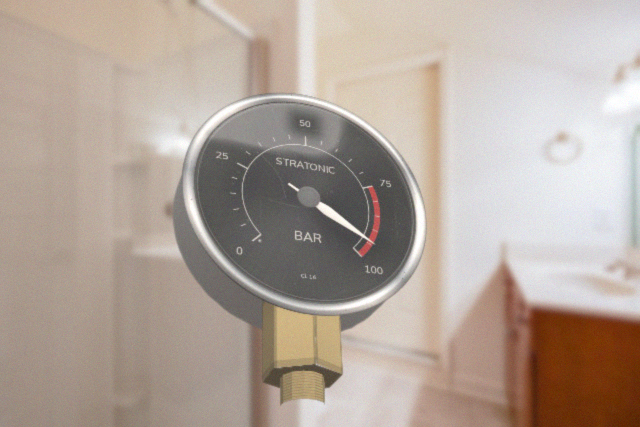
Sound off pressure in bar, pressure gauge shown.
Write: 95 bar
